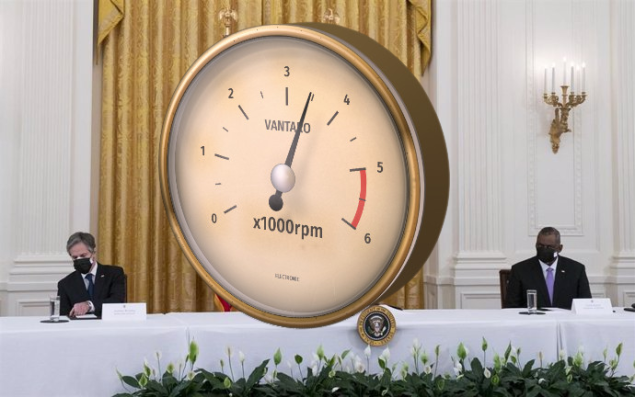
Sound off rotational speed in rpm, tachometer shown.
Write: 3500 rpm
